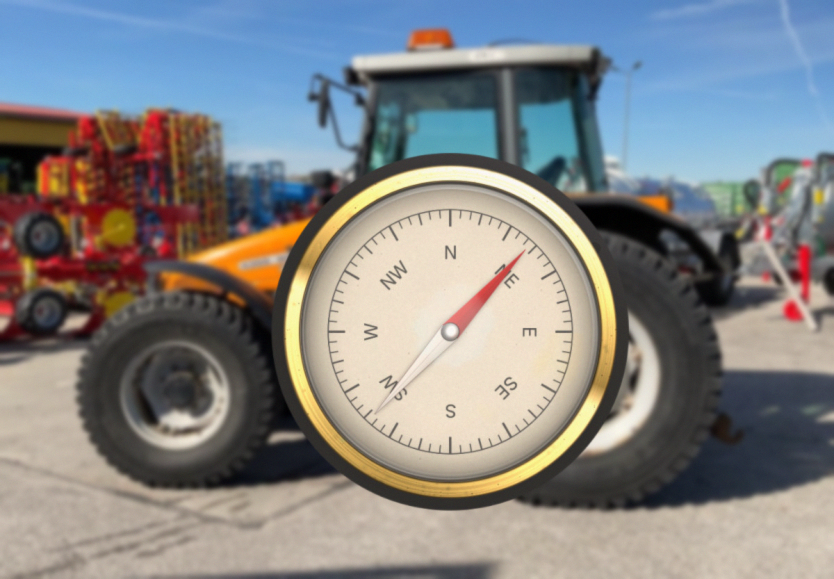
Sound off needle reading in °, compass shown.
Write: 42.5 °
